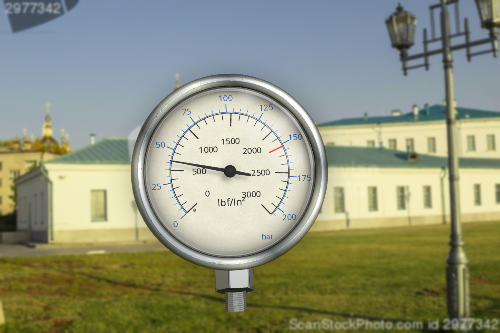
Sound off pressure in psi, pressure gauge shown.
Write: 600 psi
